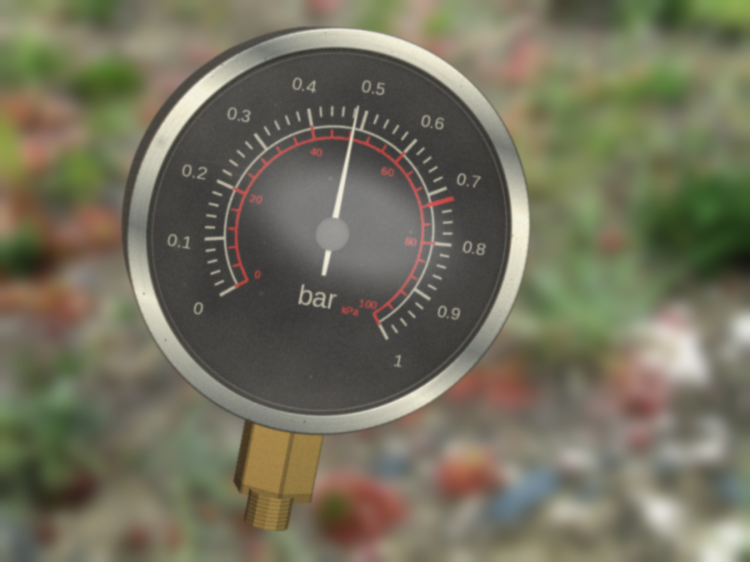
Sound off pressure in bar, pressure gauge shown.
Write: 0.48 bar
